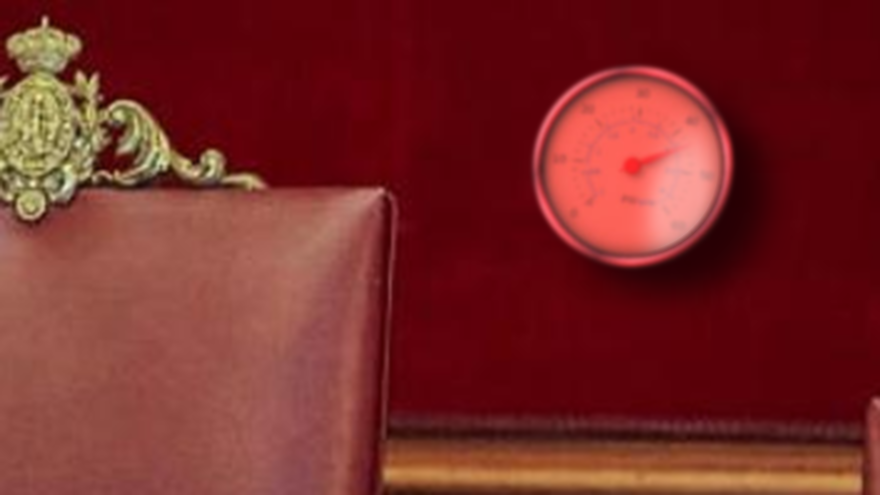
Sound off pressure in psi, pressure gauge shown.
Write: 44 psi
